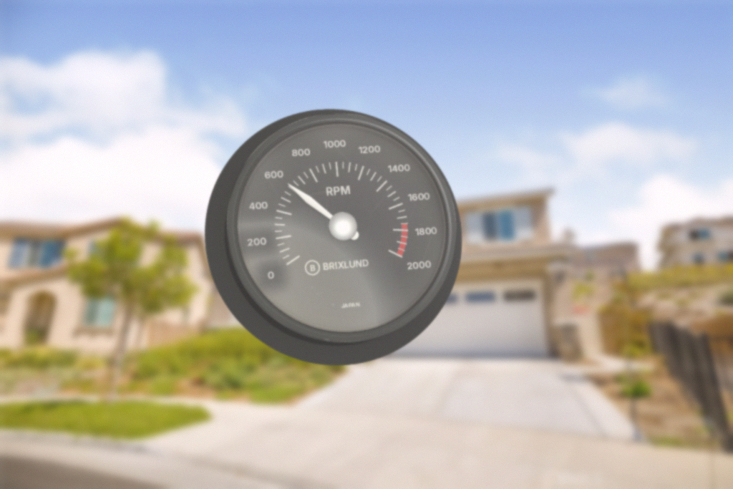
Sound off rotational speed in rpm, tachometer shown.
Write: 600 rpm
